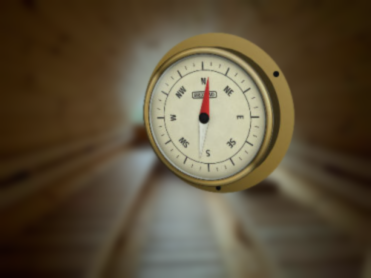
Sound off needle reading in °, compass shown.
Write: 10 °
